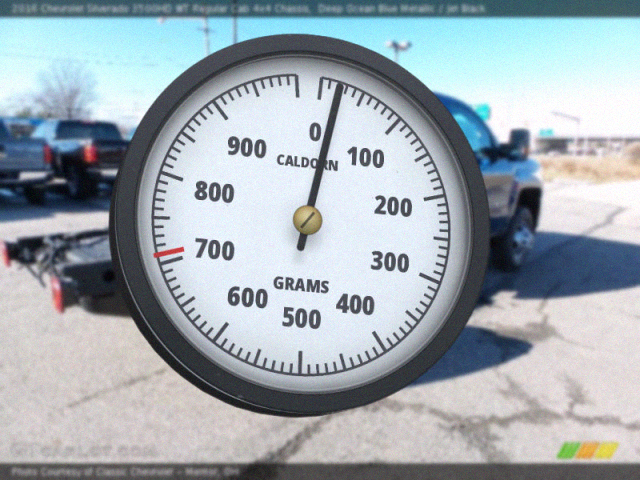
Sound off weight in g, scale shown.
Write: 20 g
